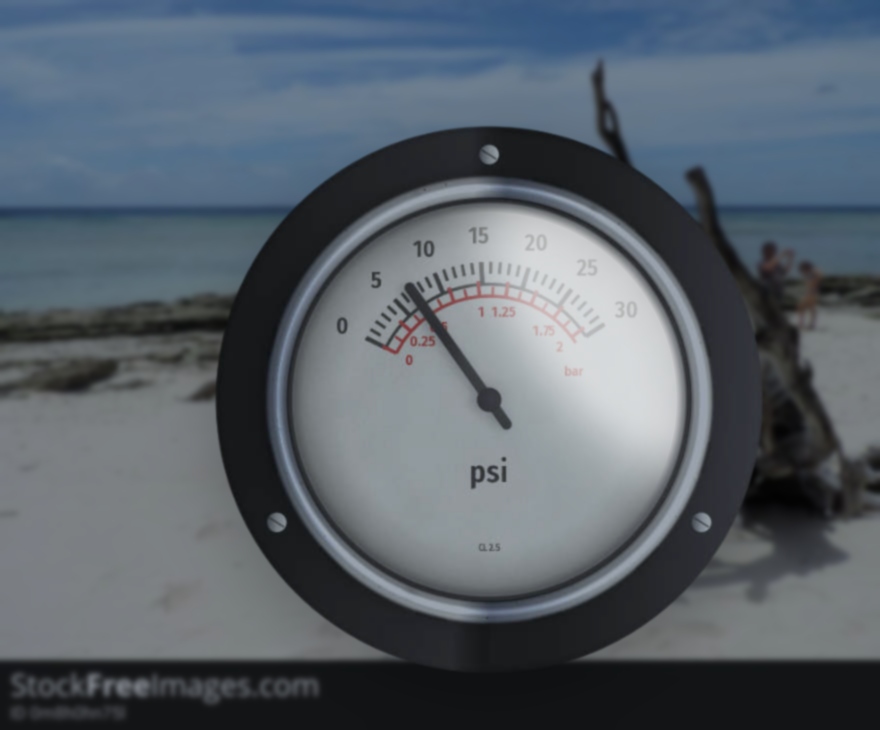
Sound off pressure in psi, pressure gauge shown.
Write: 7 psi
